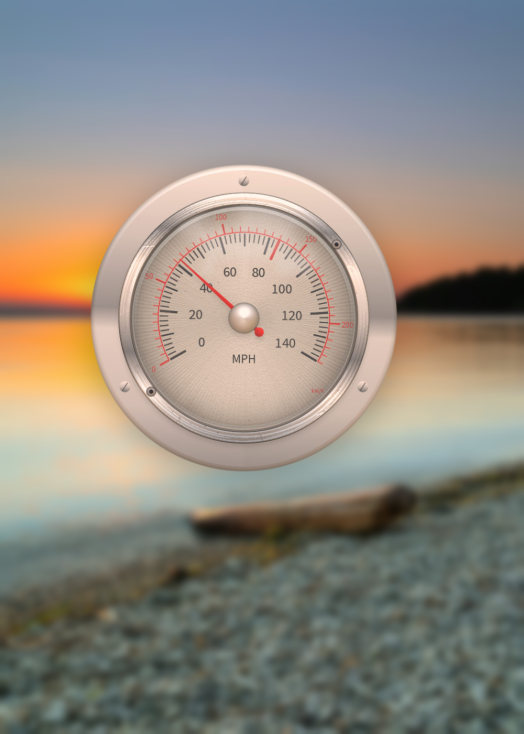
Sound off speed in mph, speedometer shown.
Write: 42 mph
